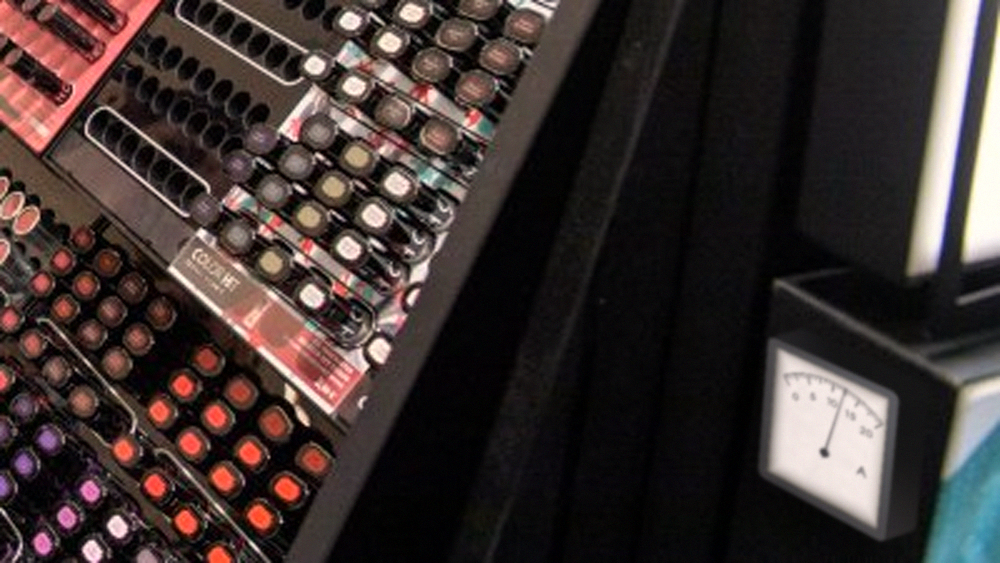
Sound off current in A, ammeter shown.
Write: 12.5 A
